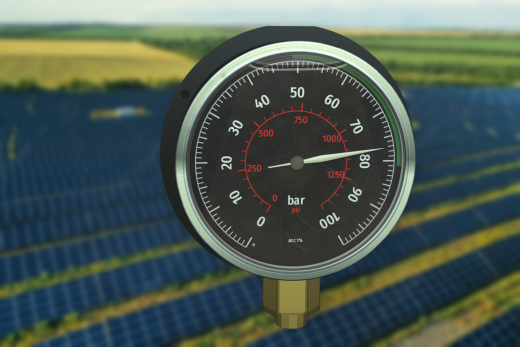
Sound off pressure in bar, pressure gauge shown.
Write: 77 bar
